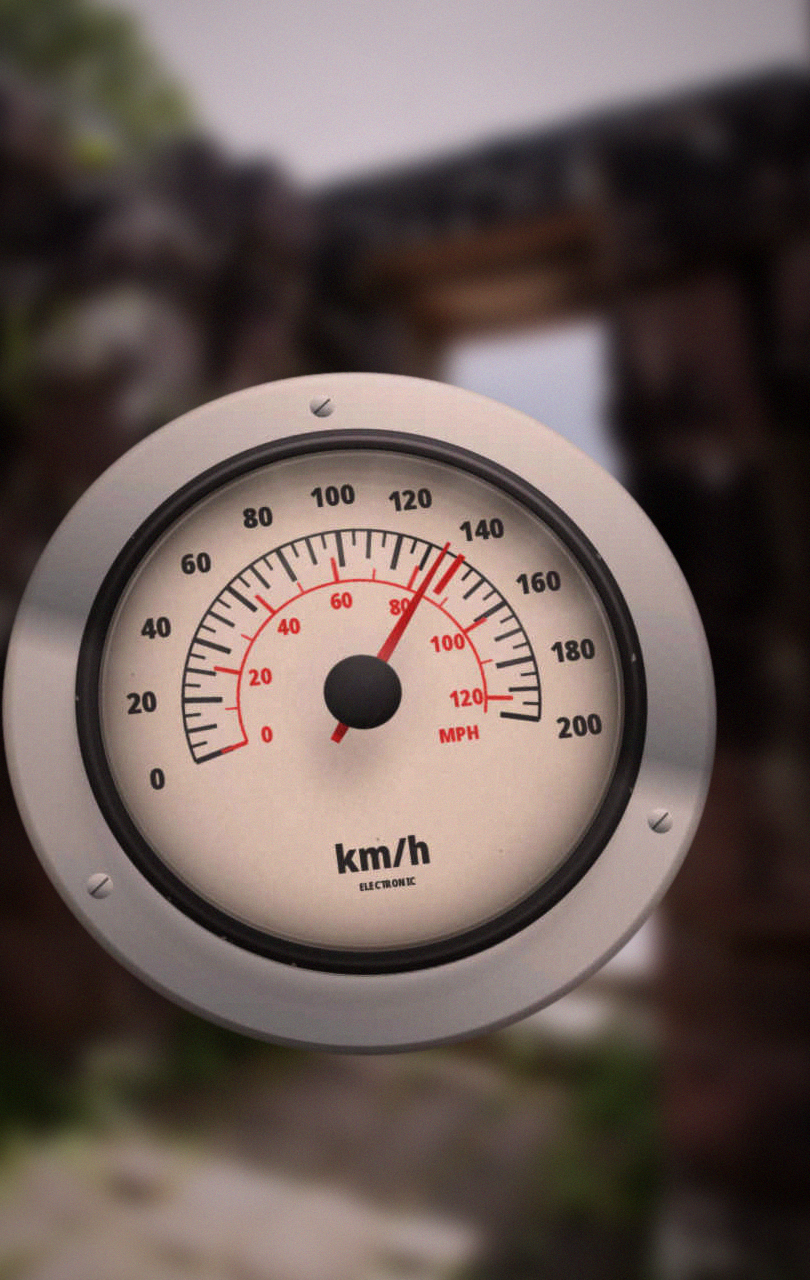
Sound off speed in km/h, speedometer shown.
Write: 135 km/h
